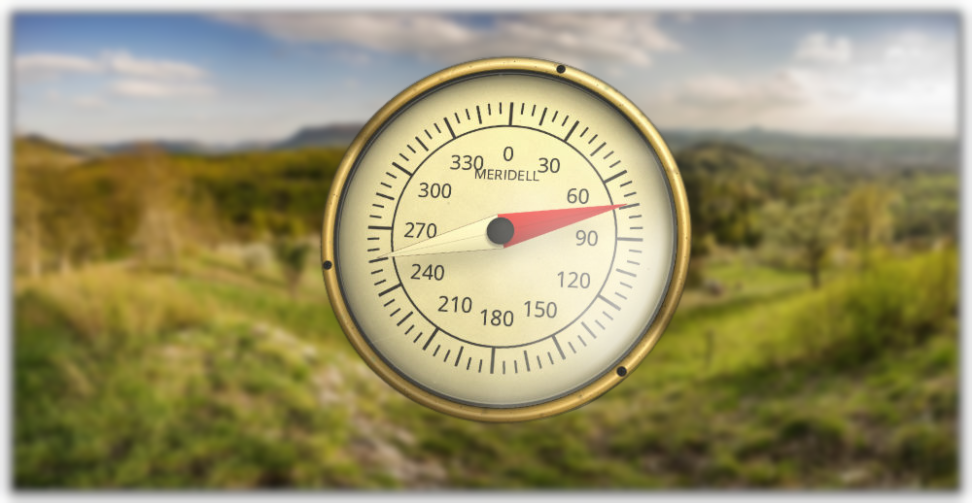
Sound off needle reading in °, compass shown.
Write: 75 °
